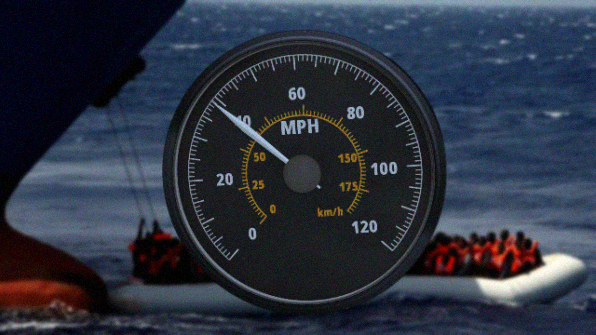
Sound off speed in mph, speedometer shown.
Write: 39 mph
